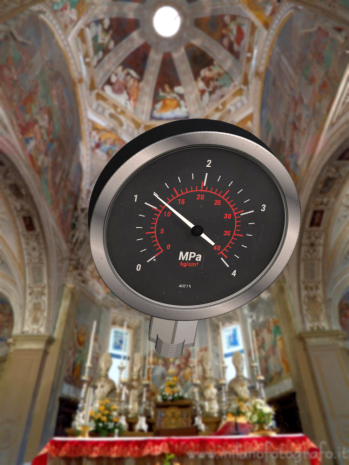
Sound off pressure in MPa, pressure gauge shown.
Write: 1.2 MPa
